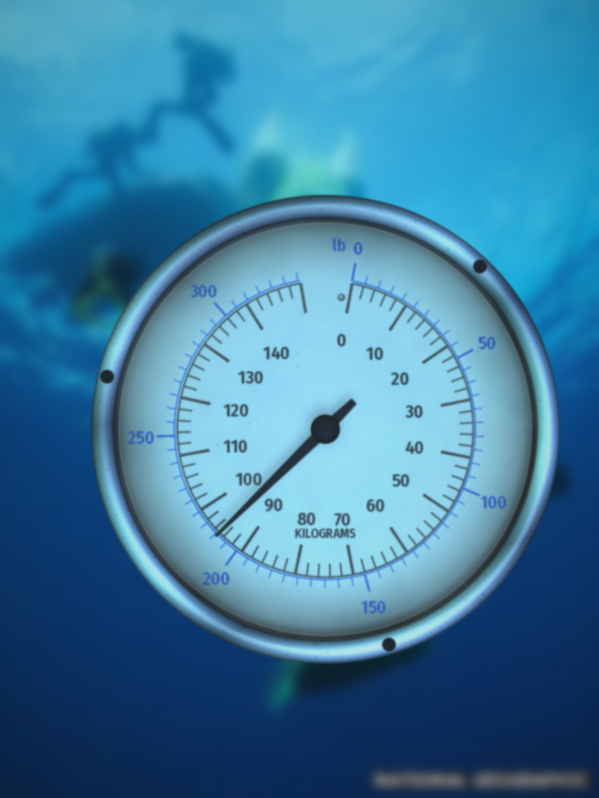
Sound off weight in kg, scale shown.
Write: 95 kg
